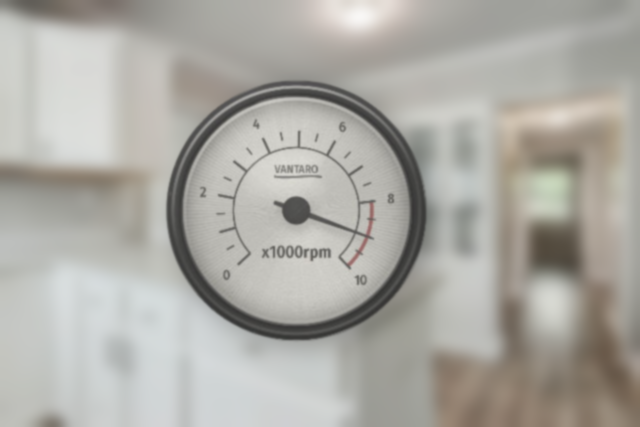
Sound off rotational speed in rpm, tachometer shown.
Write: 9000 rpm
